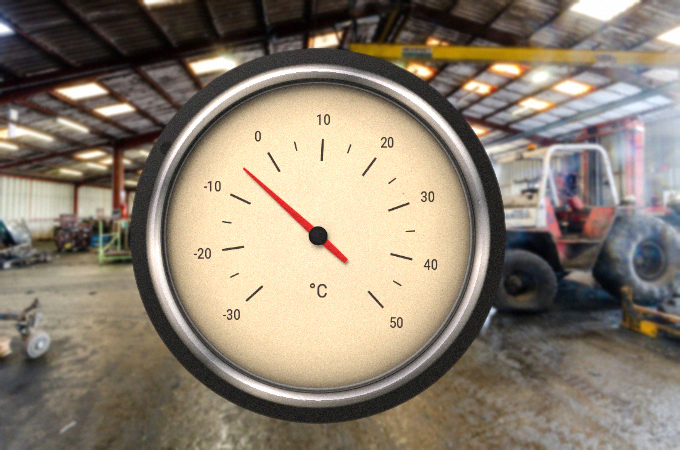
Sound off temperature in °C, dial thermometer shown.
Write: -5 °C
